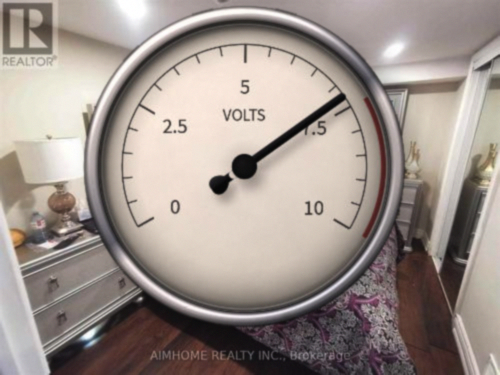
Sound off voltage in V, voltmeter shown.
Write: 7.25 V
